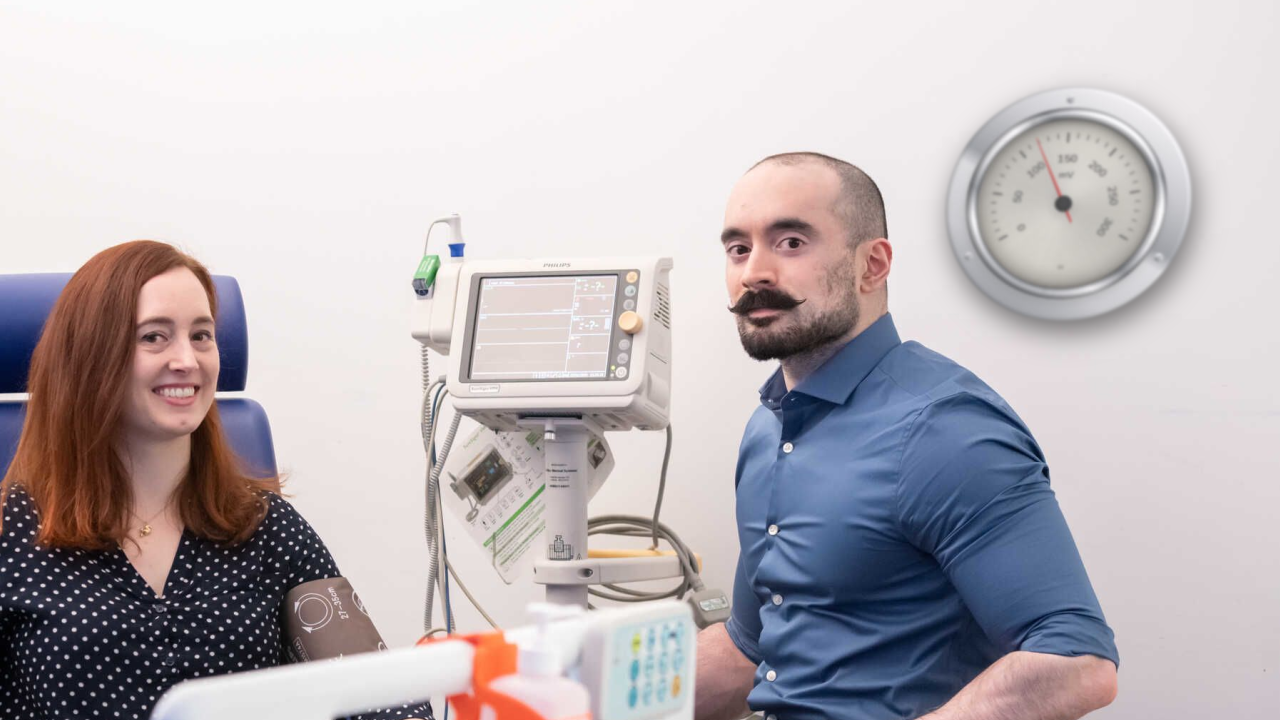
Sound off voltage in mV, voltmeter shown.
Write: 120 mV
